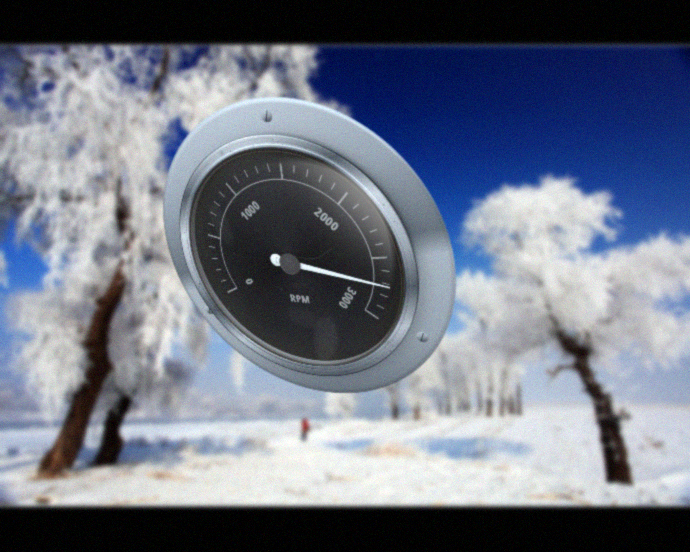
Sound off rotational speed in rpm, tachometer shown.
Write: 2700 rpm
